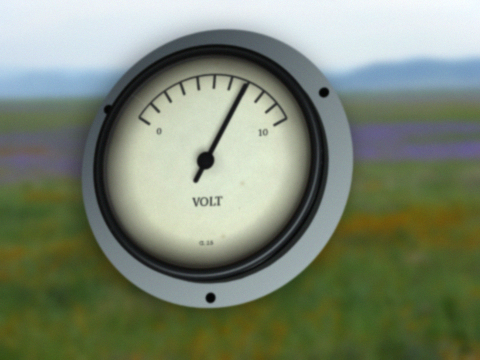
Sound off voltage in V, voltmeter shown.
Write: 7 V
